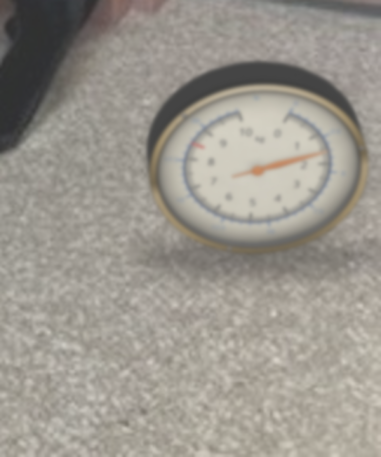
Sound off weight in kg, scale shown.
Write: 1.5 kg
